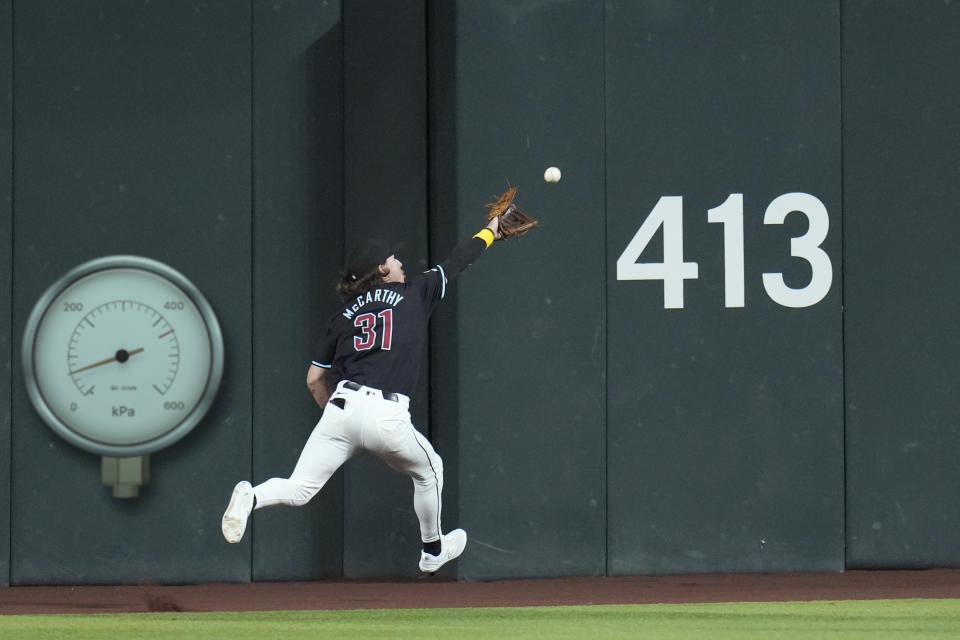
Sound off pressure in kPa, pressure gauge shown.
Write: 60 kPa
